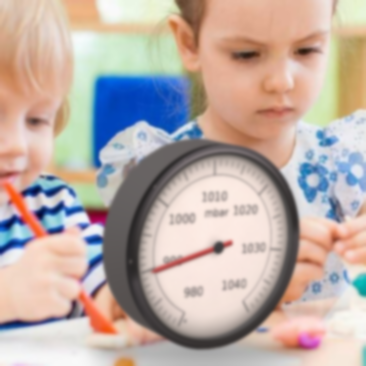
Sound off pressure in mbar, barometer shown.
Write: 990 mbar
